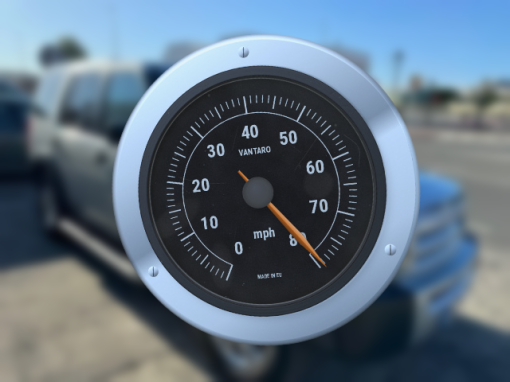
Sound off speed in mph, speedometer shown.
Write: 79 mph
